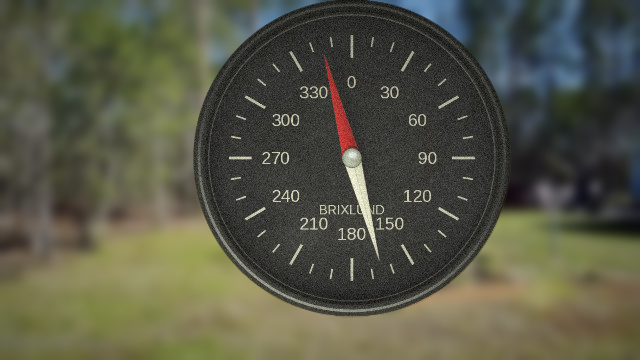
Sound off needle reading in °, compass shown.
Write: 345 °
